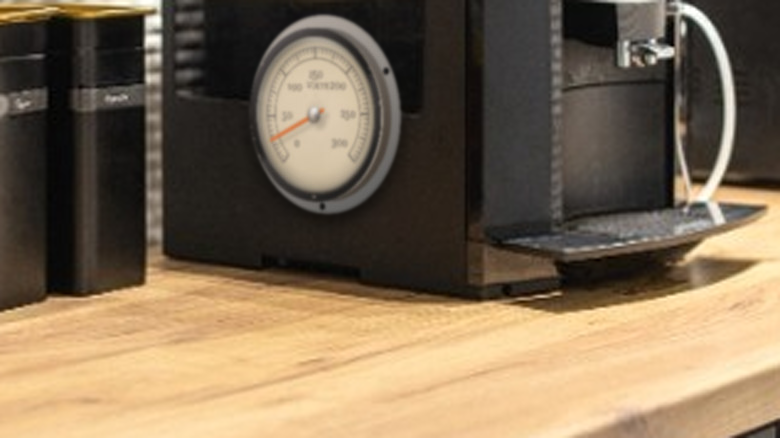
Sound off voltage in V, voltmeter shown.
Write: 25 V
